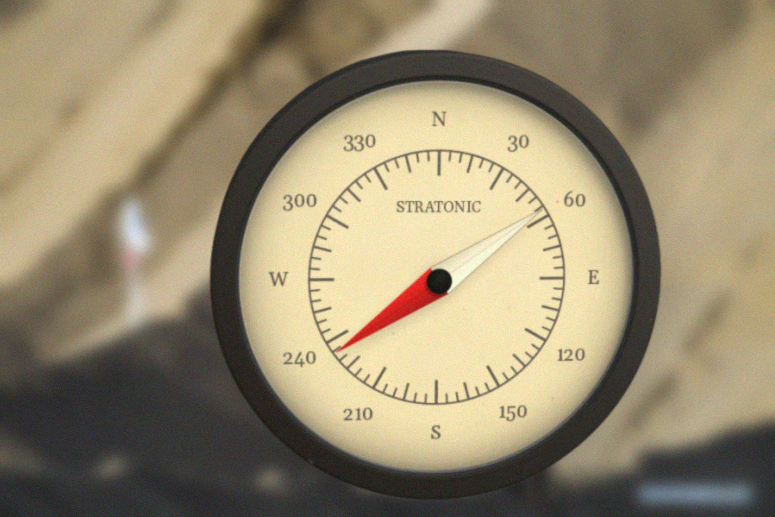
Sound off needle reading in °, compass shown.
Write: 235 °
